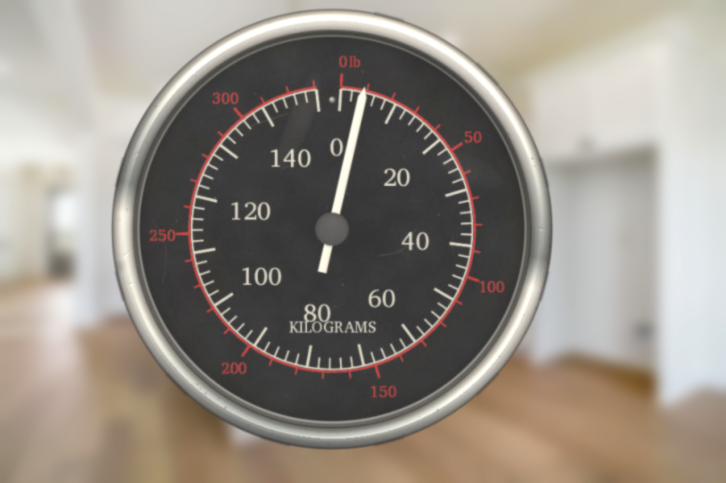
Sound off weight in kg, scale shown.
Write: 4 kg
